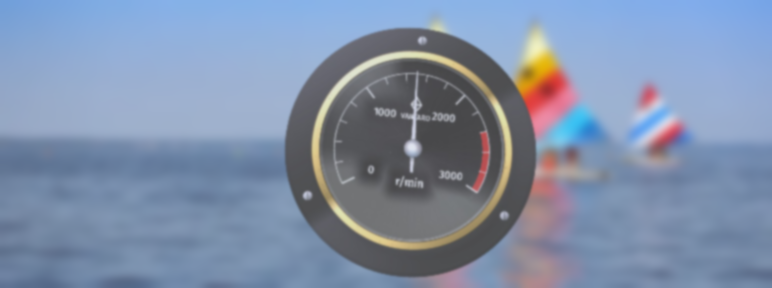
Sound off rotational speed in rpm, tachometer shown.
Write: 1500 rpm
